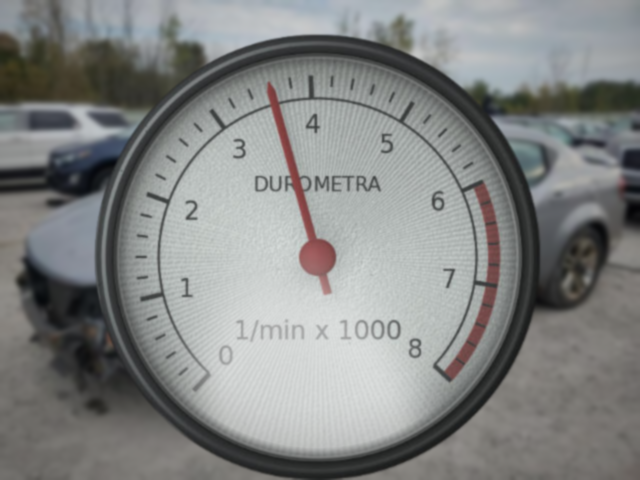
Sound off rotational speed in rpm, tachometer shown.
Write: 3600 rpm
